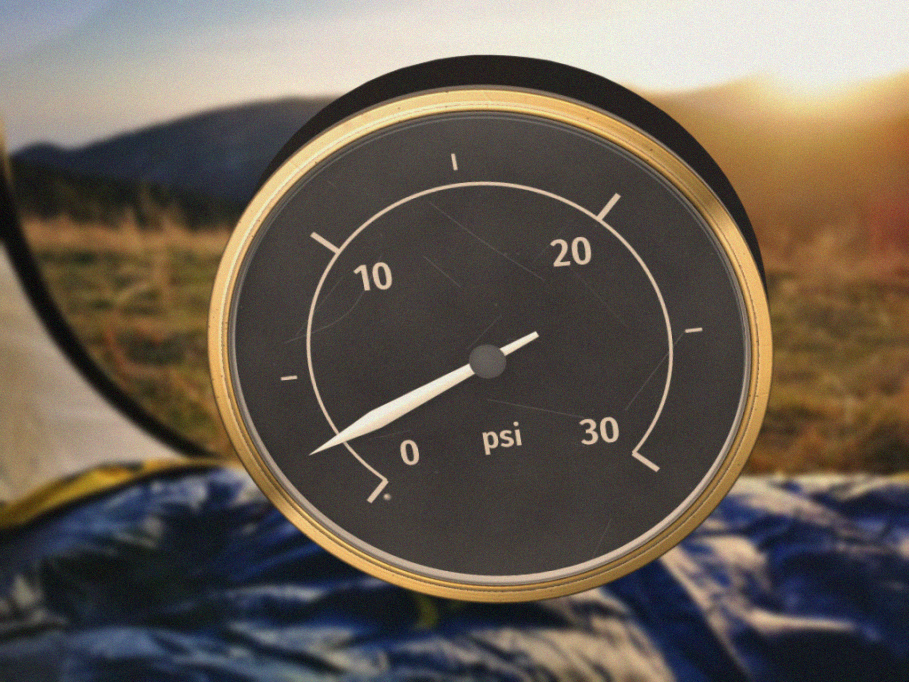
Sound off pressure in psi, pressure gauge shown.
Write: 2.5 psi
